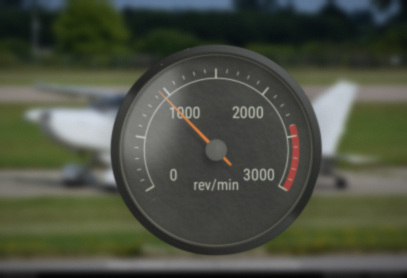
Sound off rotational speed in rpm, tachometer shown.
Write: 950 rpm
